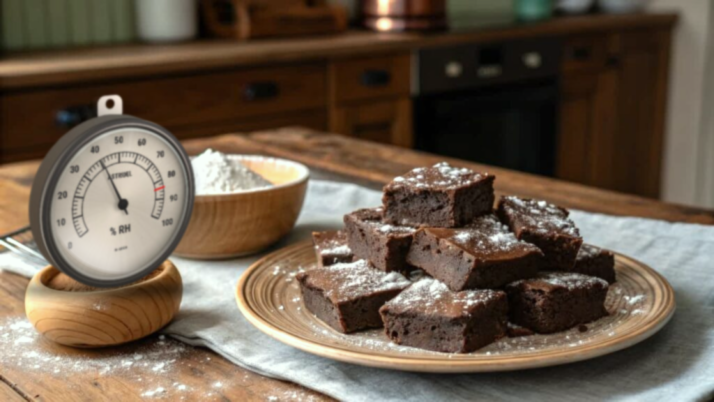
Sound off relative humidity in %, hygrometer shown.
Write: 40 %
